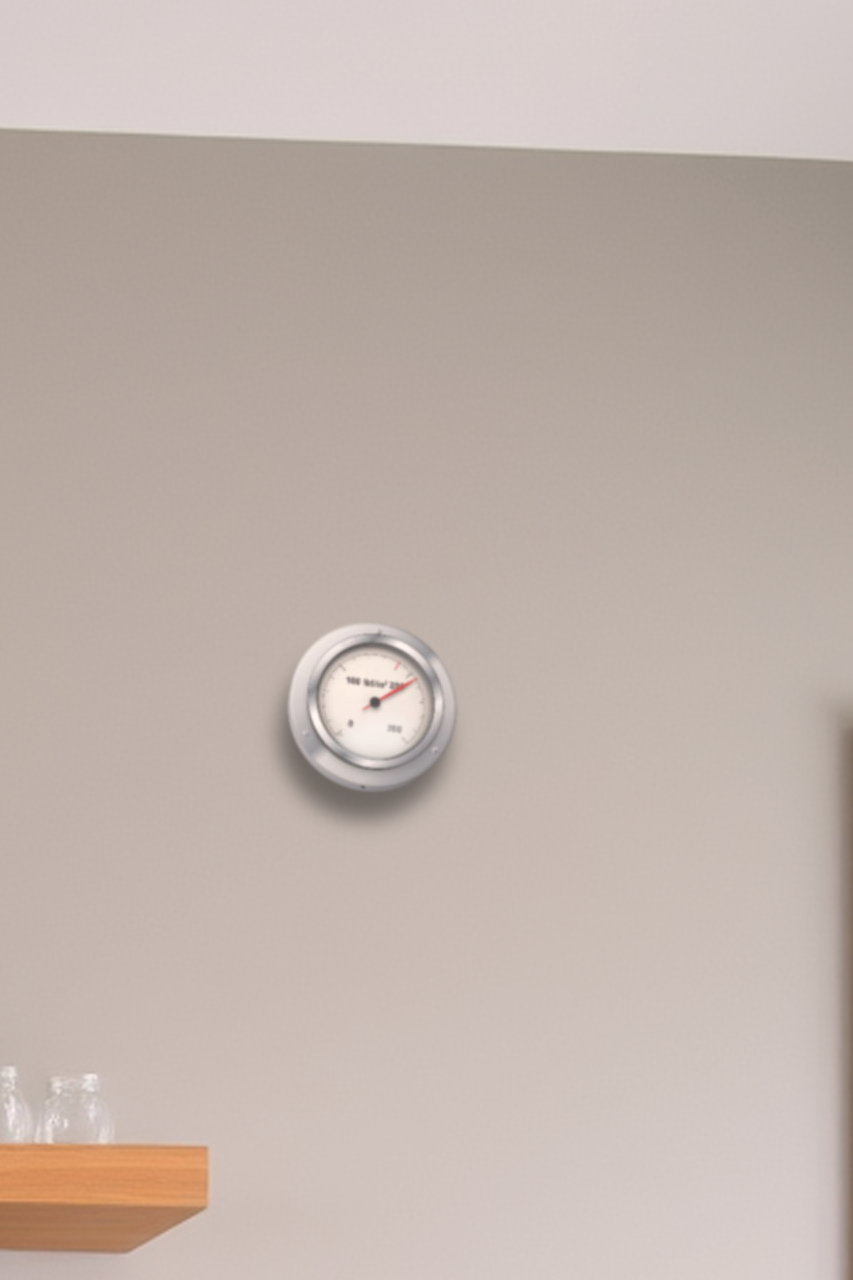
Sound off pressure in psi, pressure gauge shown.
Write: 210 psi
